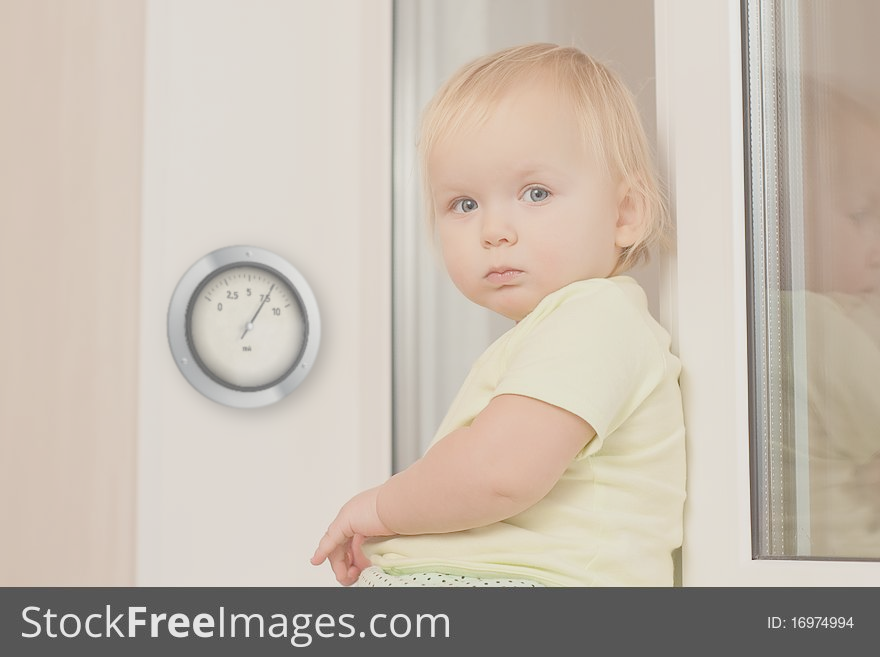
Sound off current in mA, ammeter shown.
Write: 7.5 mA
